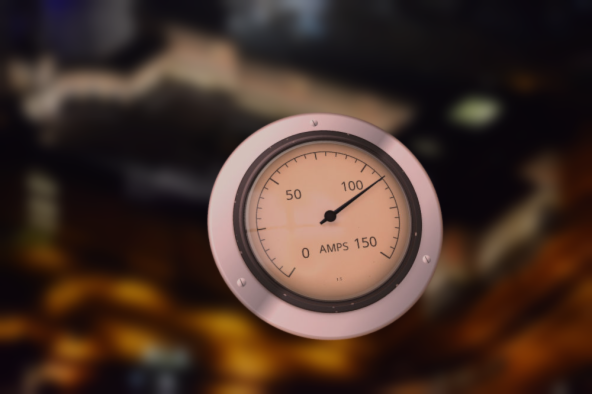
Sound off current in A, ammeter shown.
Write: 110 A
